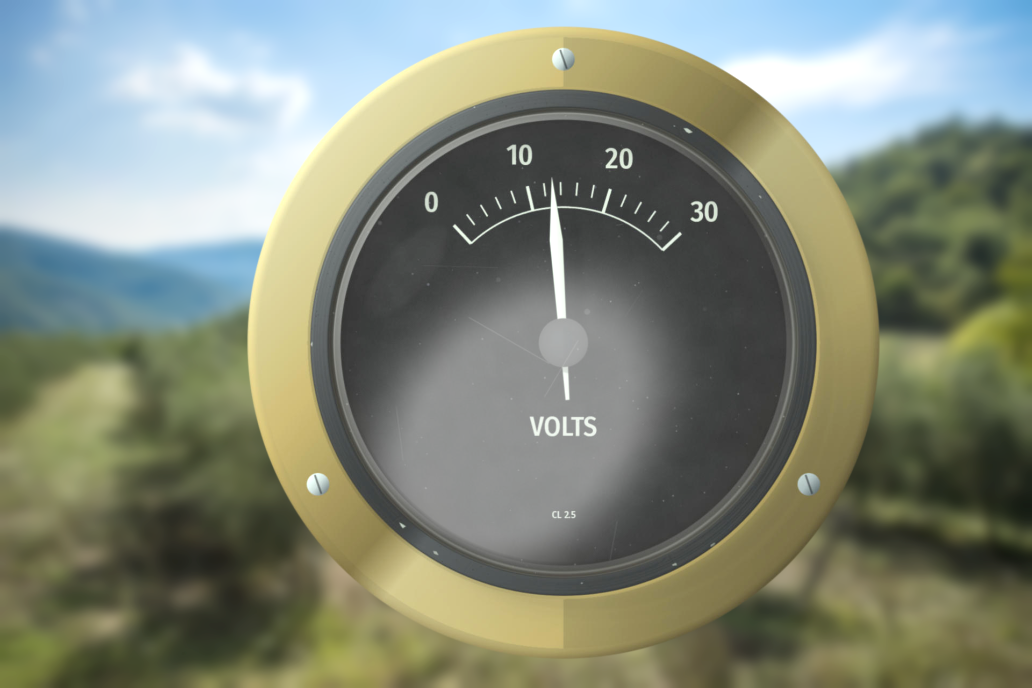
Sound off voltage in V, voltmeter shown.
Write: 13 V
